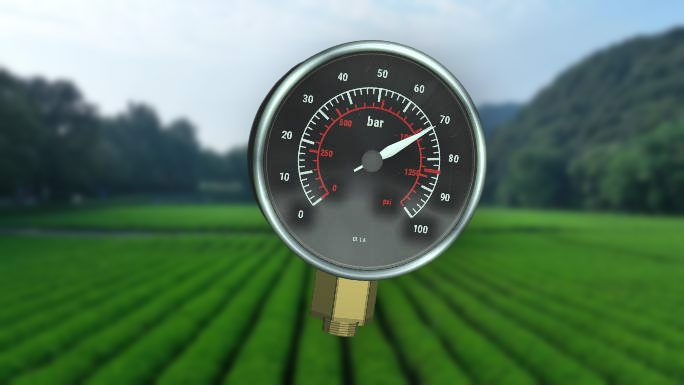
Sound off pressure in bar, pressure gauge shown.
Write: 70 bar
